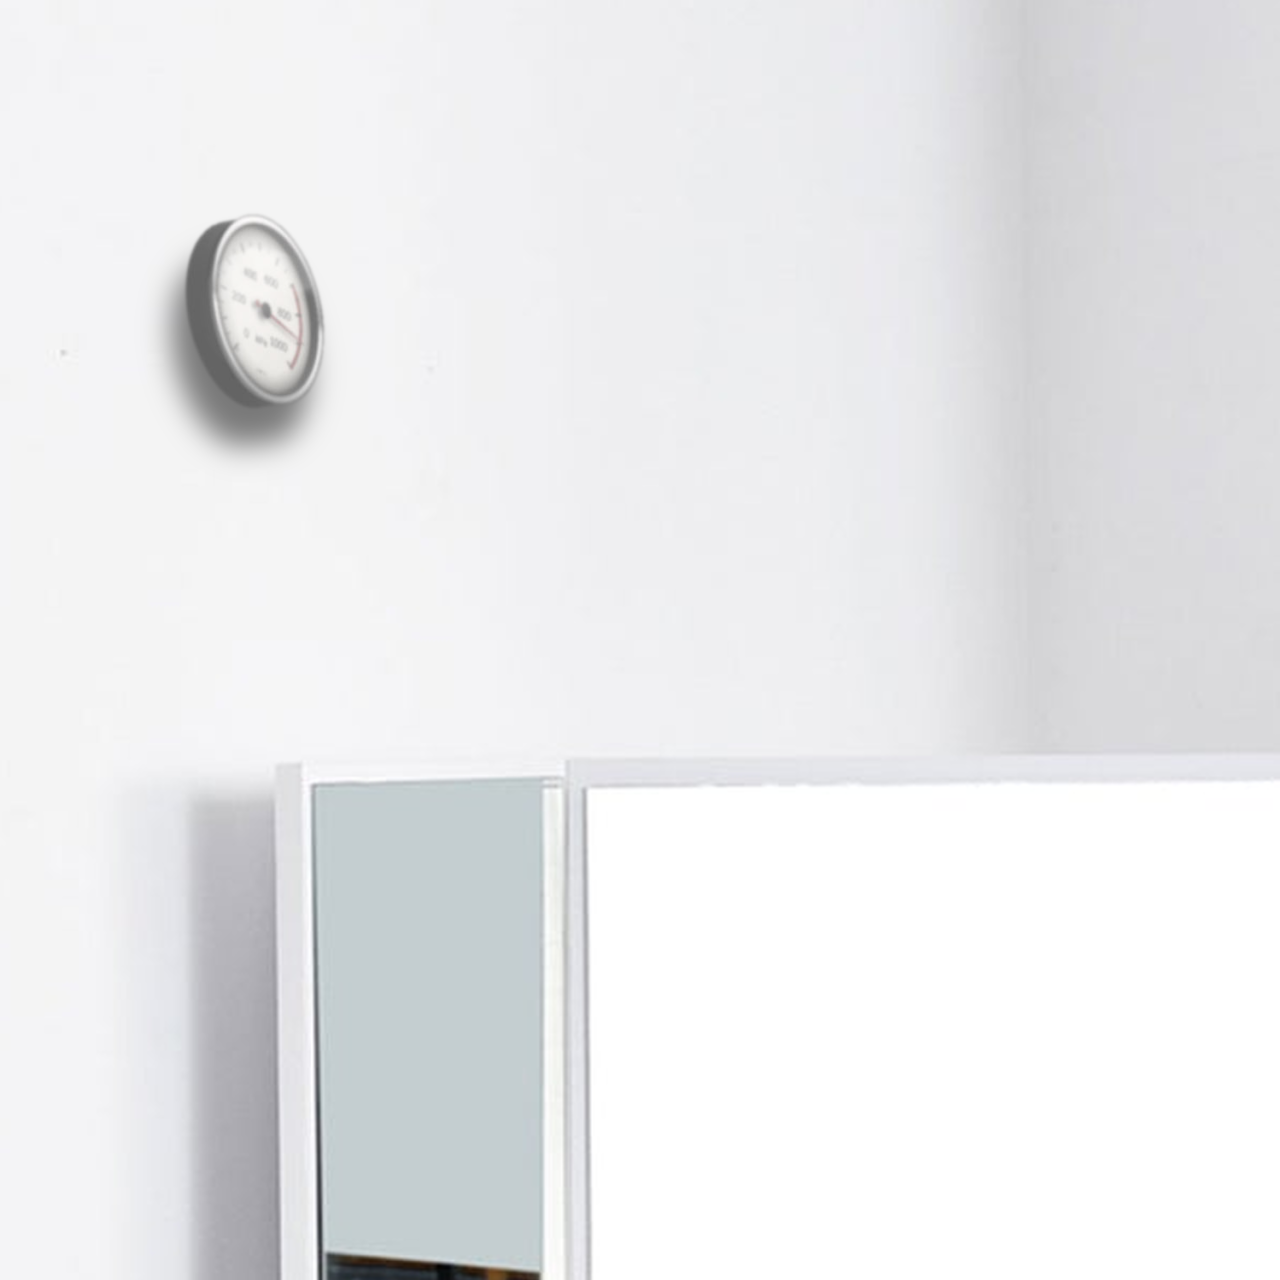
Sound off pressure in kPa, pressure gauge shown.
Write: 900 kPa
